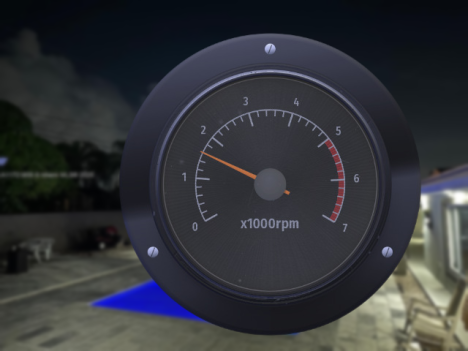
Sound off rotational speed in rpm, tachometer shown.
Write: 1600 rpm
